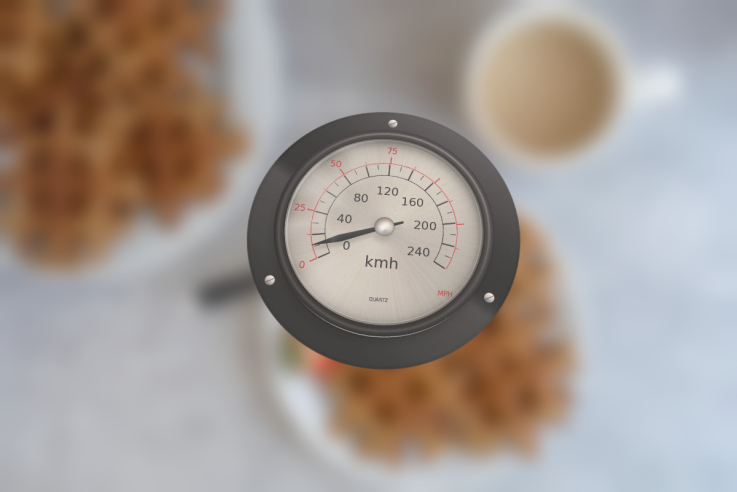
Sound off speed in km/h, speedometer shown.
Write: 10 km/h
